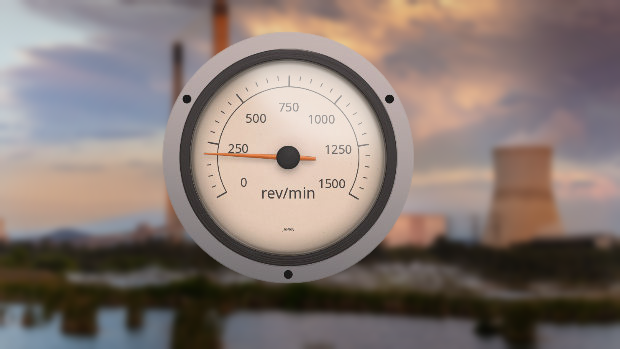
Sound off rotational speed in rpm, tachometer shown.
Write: 200 rpm
